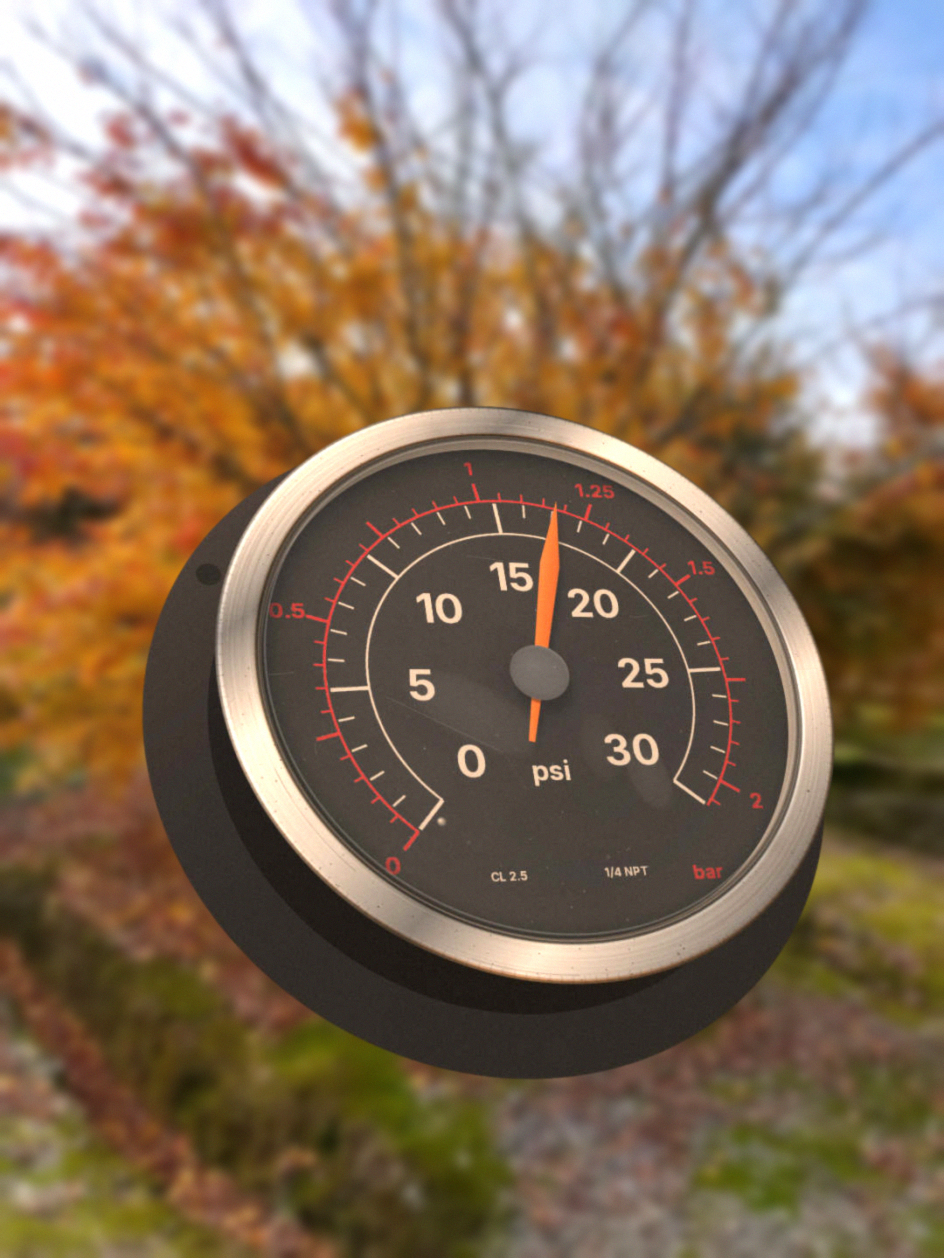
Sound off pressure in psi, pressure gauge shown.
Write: 17 psi
